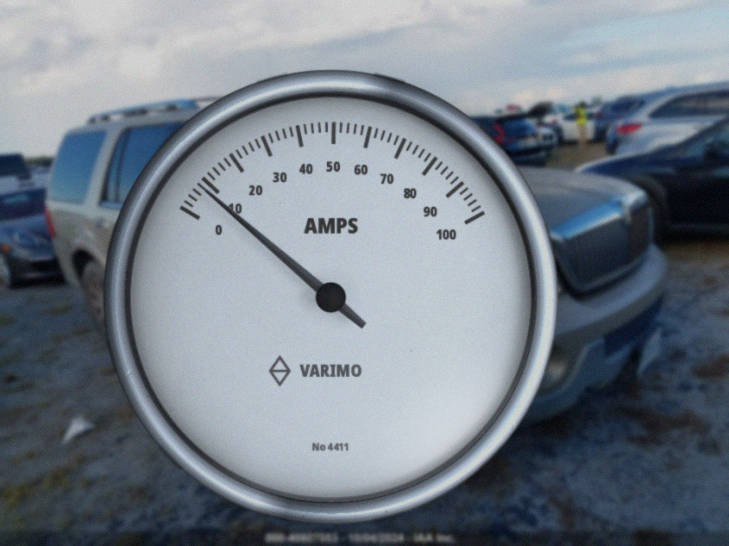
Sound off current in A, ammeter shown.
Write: 8 A
